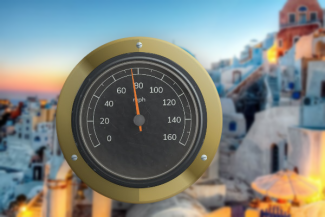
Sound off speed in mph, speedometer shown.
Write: 75 mph
